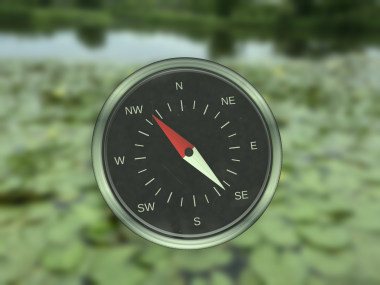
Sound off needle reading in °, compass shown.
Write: 322.5 °
